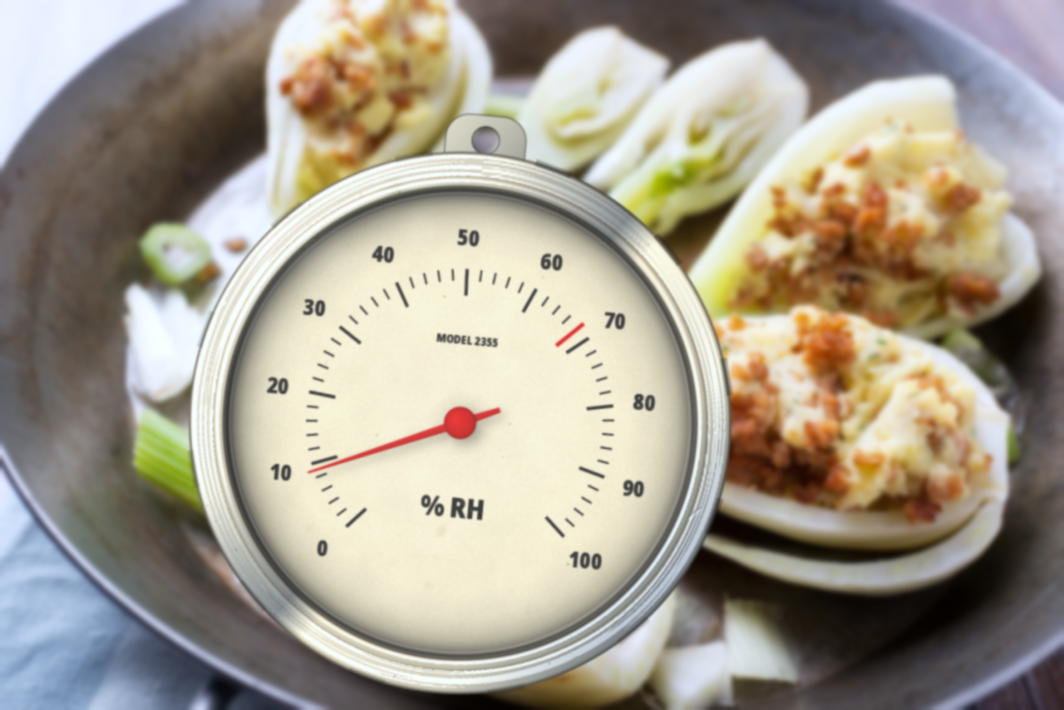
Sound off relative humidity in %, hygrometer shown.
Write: 9 %
